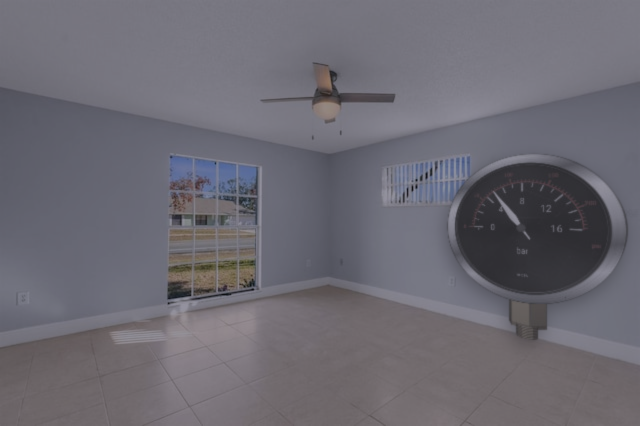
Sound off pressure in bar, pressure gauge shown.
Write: 5 bar
